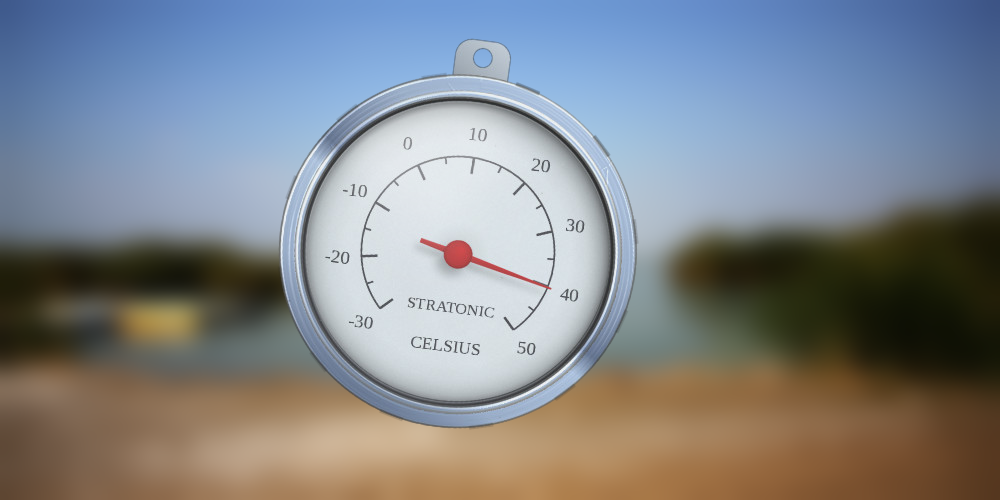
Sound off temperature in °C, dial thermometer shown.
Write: 40 °C
